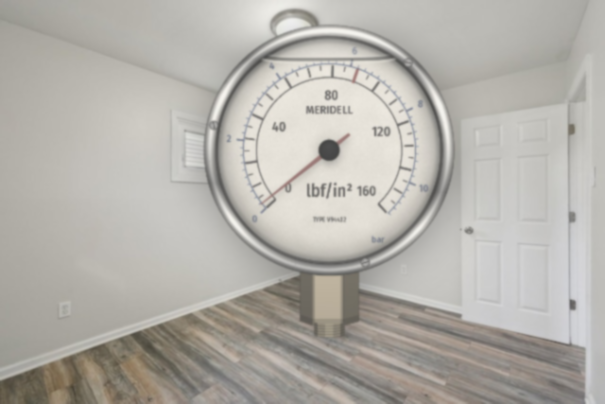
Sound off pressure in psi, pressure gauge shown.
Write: 2.5 psi
